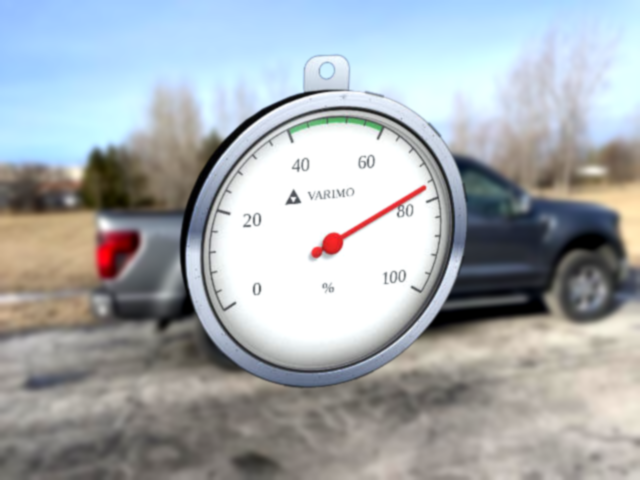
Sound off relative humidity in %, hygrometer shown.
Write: 76 %
